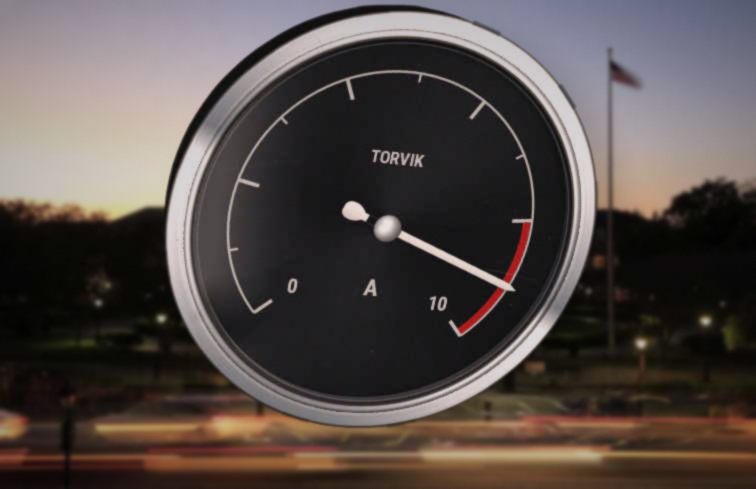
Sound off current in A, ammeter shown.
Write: 9 A
